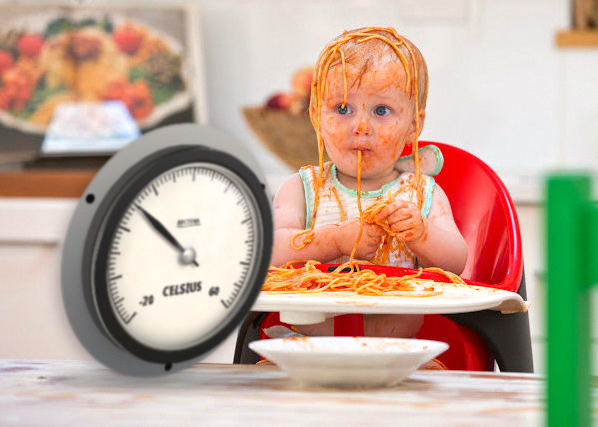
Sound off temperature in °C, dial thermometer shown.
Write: 5 °C
